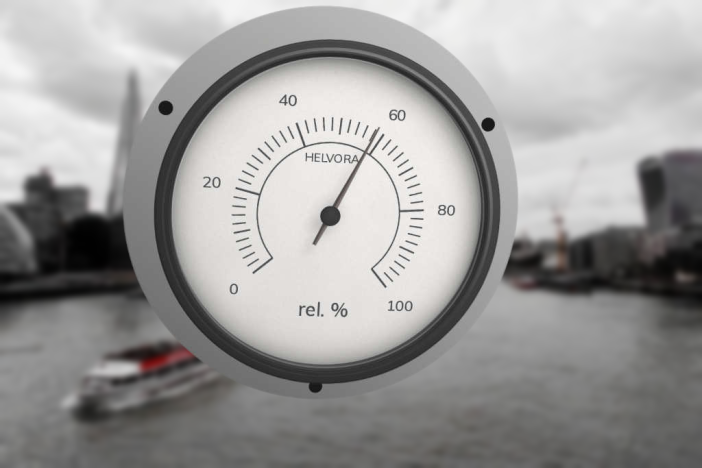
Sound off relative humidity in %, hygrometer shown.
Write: 58 %
